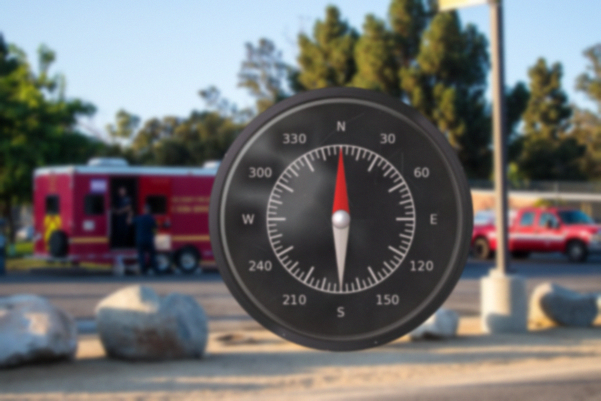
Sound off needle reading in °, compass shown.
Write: 0 °
